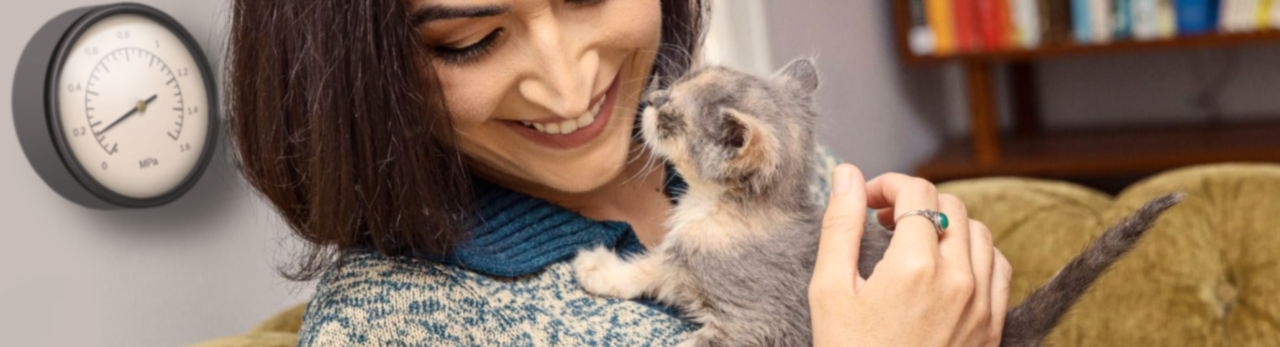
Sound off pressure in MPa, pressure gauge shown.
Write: 0.15 MPa
